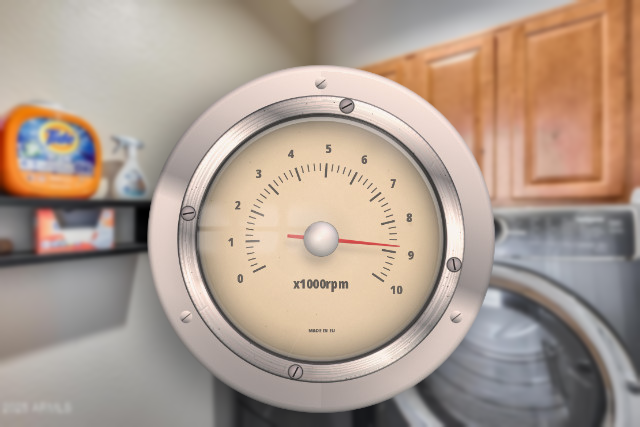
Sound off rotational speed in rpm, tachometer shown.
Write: 8800 rpm
